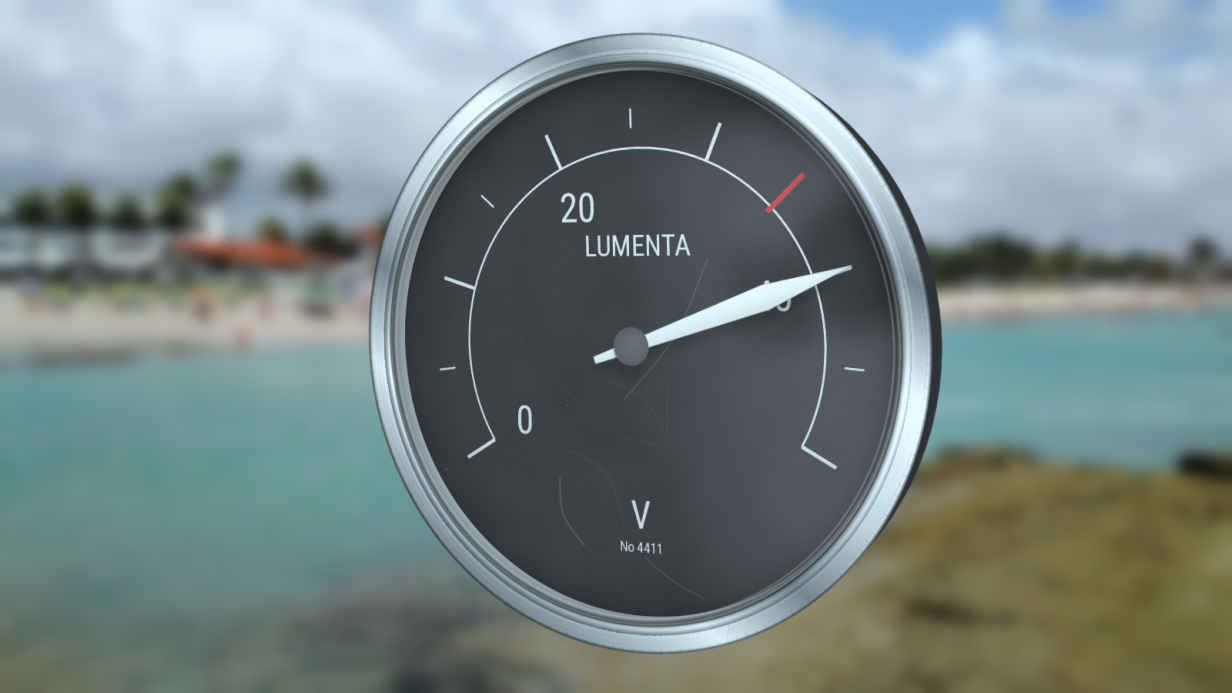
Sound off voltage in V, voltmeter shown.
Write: 40 V
